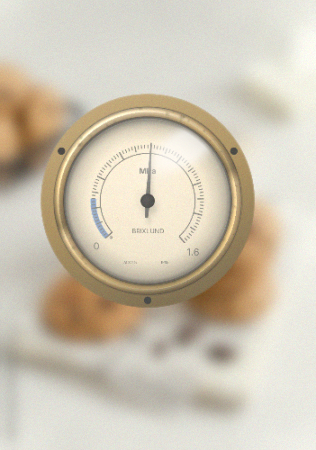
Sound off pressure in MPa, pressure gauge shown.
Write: 0.8 MPa
